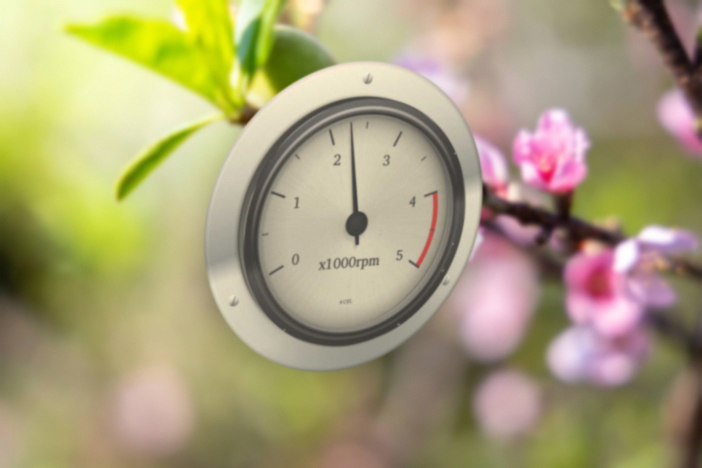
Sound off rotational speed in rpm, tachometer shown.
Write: 2250 rpm
